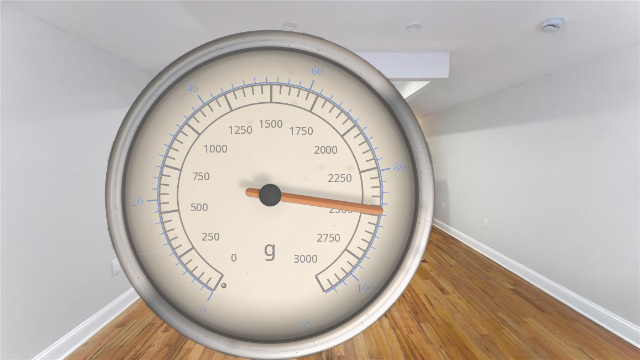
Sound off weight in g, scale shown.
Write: 2475 g
